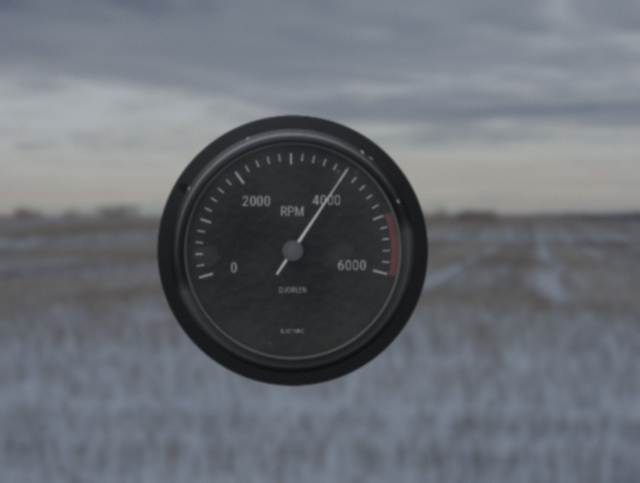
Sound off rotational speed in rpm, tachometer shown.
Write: 4000 rpm
